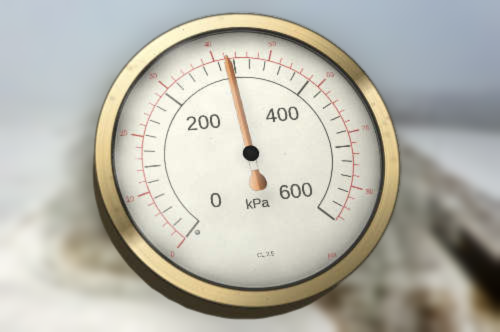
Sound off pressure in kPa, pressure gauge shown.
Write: 290 kPa
